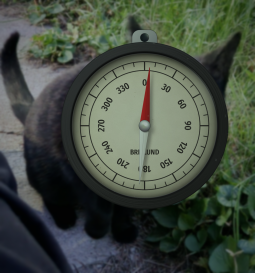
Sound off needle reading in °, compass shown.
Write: 5 °
